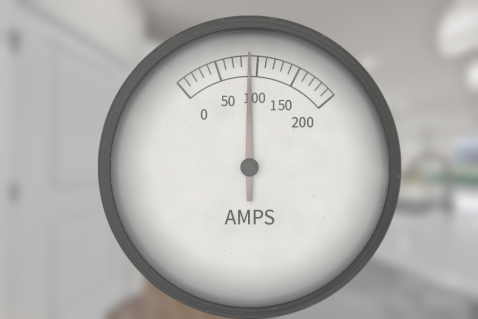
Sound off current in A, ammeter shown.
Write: 90 A
